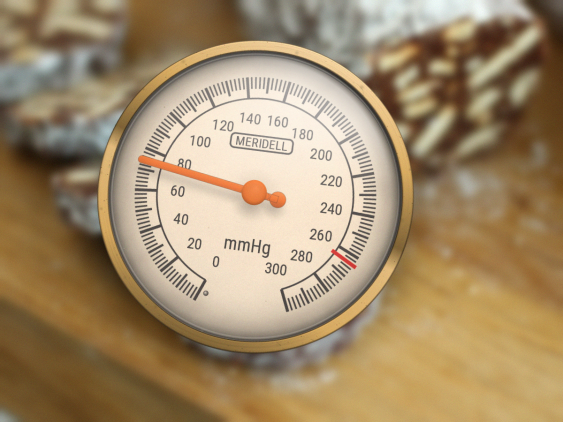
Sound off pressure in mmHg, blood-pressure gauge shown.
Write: 74 mmHg
